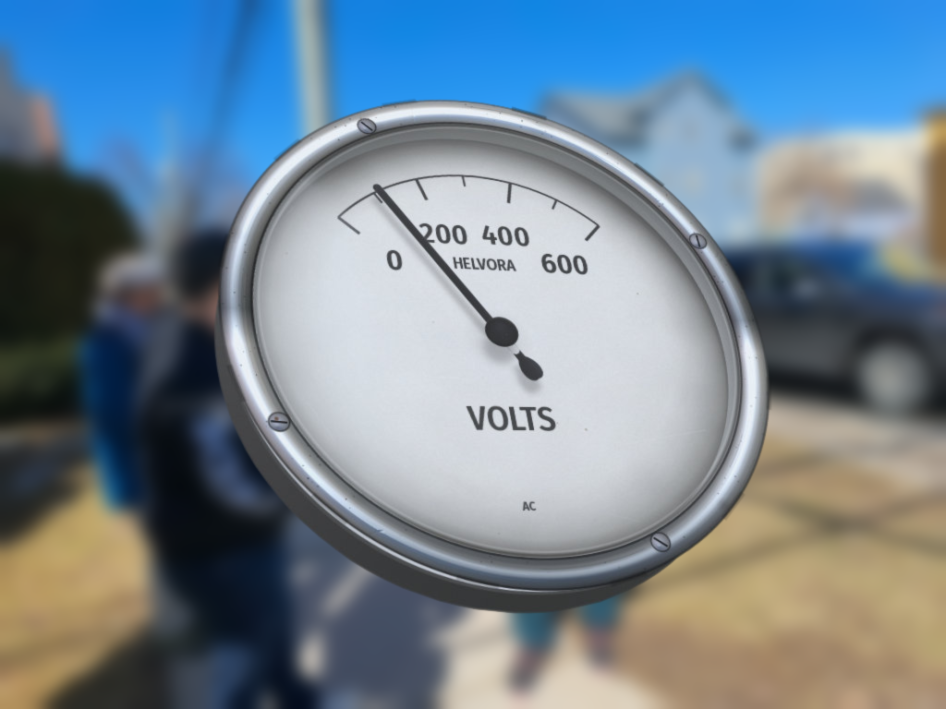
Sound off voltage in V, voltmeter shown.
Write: 100 V
